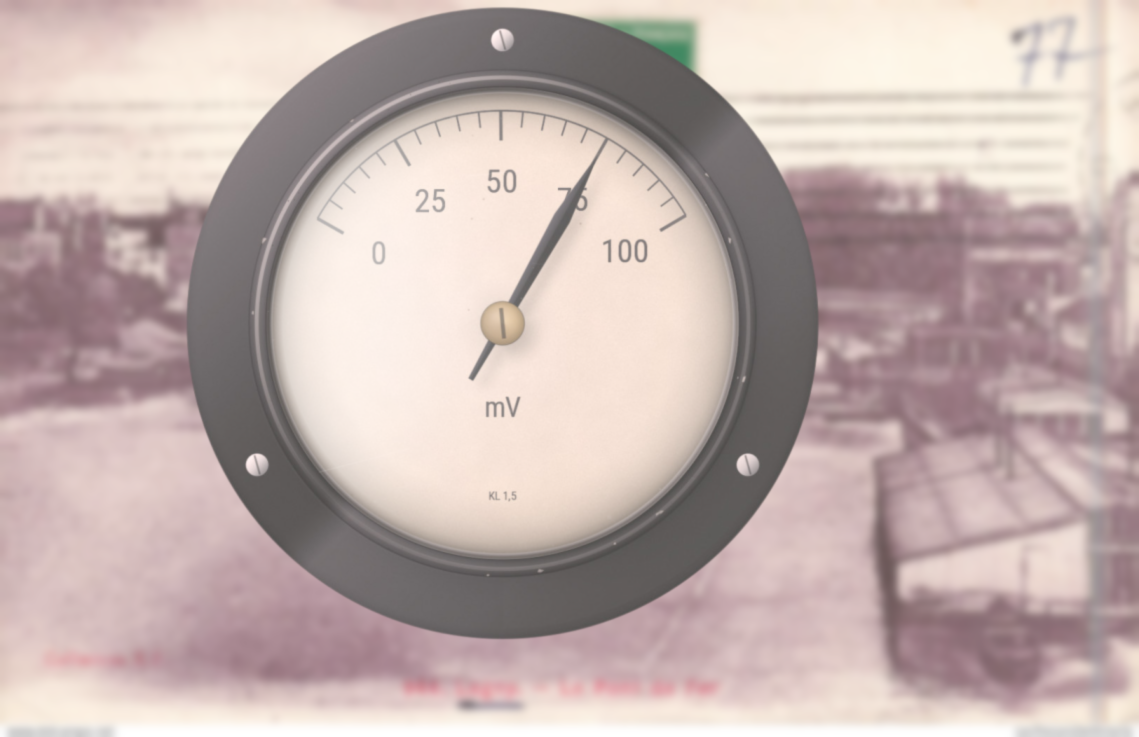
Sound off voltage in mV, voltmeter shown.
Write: 75 mV
